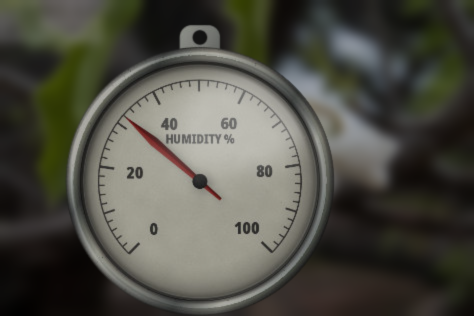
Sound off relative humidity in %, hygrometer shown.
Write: 32 %
